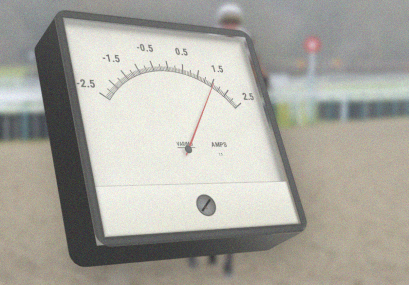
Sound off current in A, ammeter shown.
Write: 1.5 A
